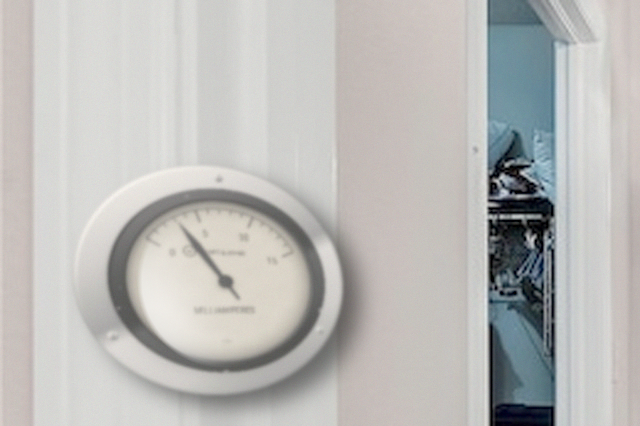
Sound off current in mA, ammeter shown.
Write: 3 mA
